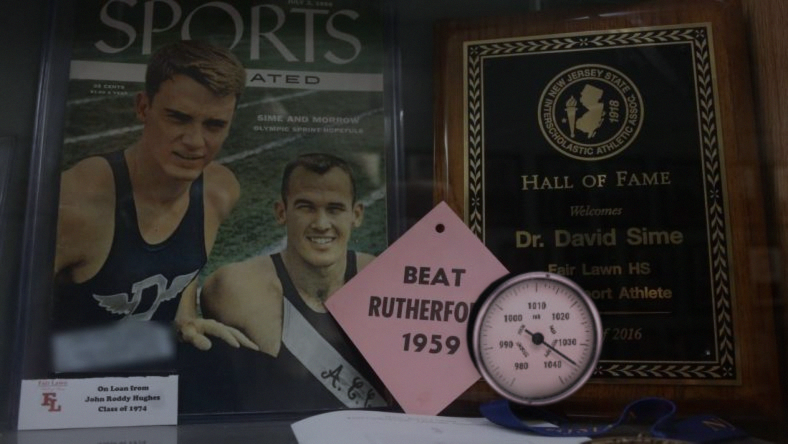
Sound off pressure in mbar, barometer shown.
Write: 1035 mbar
